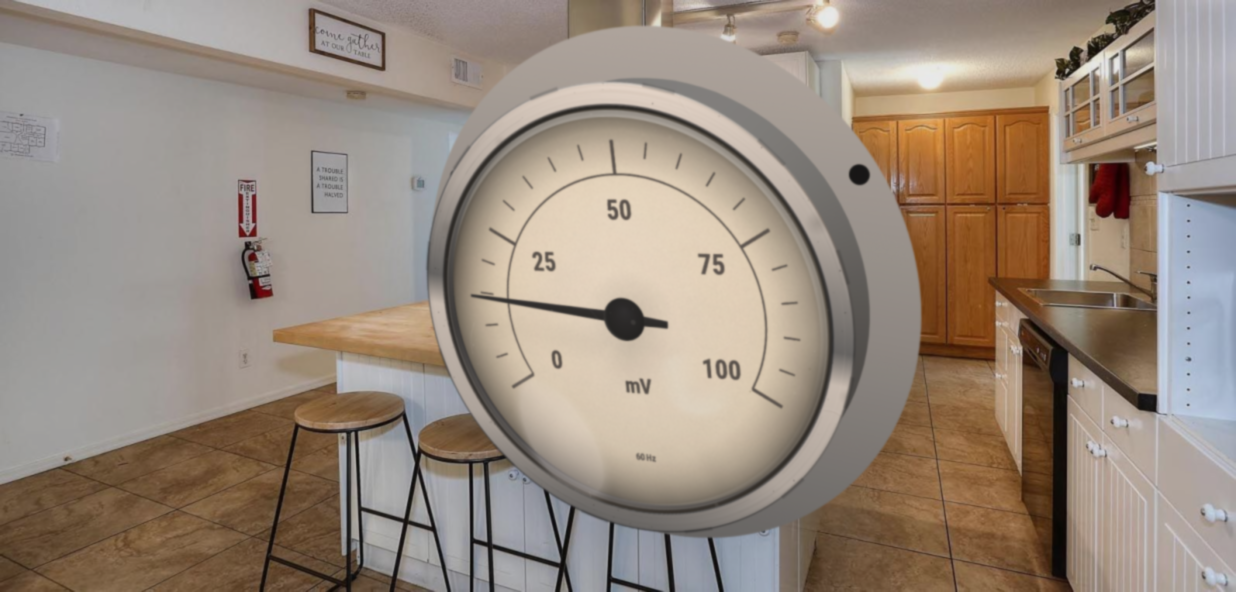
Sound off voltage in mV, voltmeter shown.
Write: 15 mV
